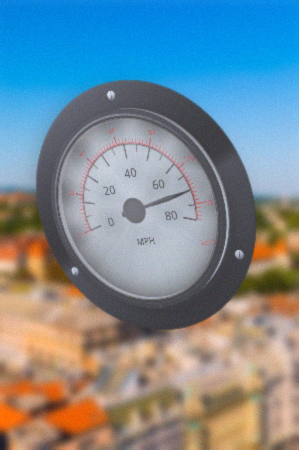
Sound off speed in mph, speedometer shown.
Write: 70 mph
